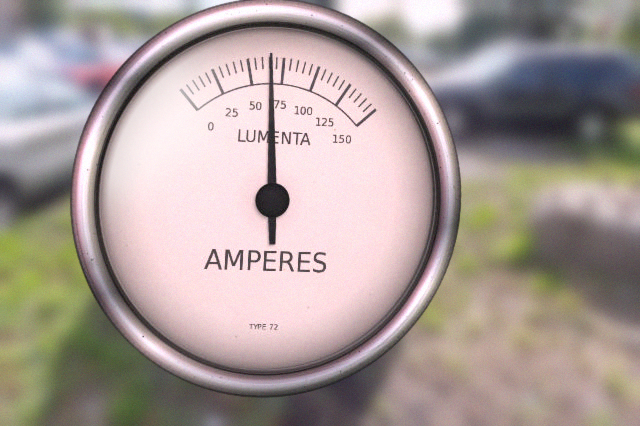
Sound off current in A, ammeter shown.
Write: 65 A
